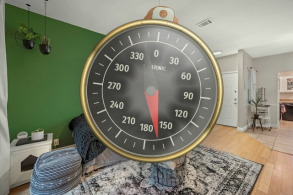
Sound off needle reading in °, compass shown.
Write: 165 °
